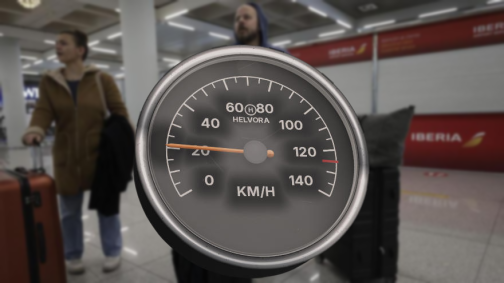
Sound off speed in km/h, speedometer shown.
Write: 20 km/h
